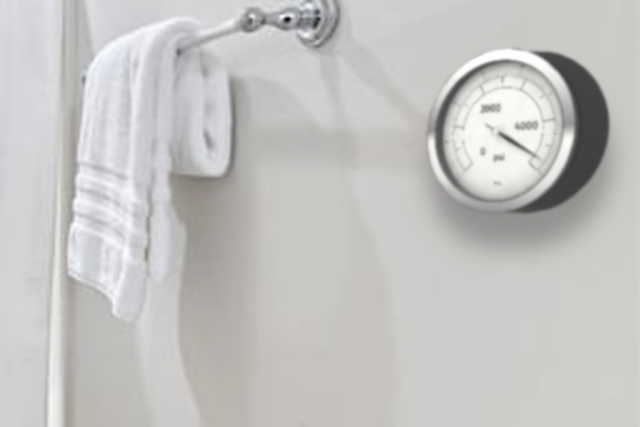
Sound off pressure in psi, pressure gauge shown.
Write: 4750 psi
